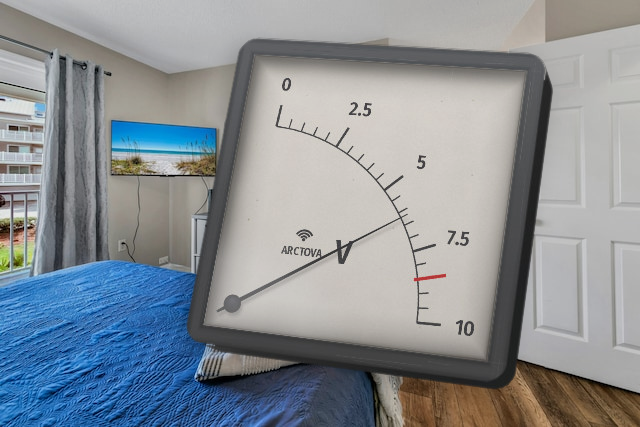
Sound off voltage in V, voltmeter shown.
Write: 6.25 V
